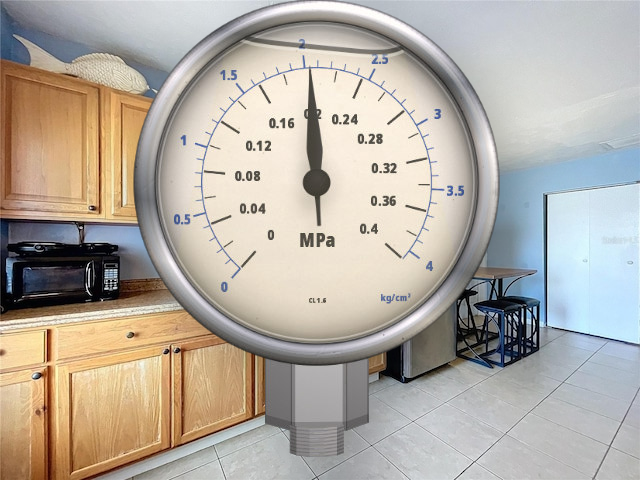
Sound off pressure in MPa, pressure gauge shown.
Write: 0.2 MPa
